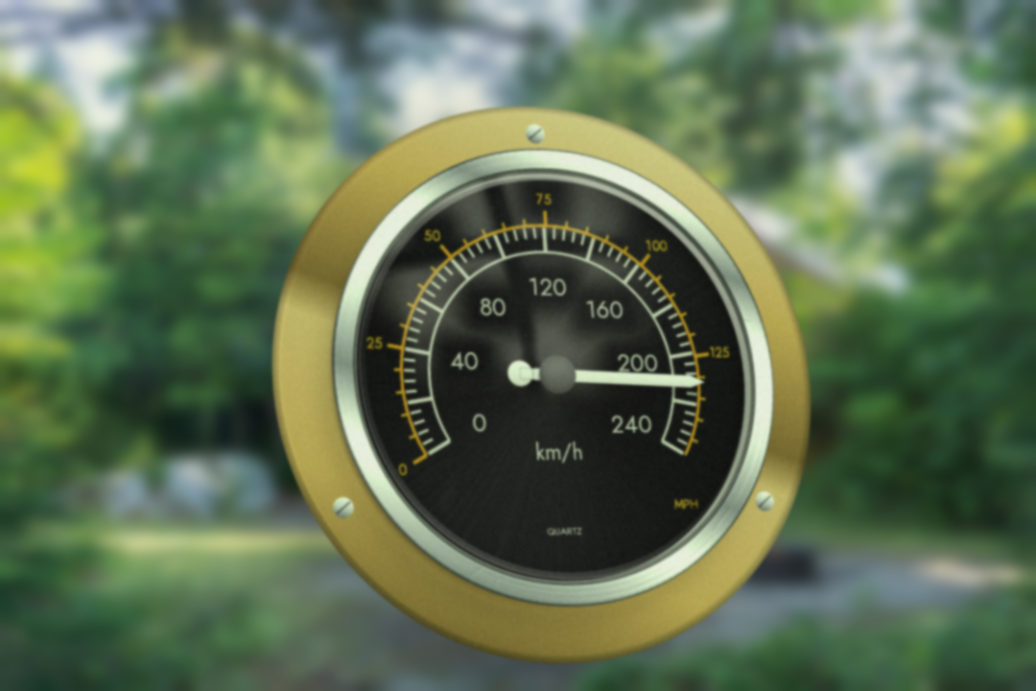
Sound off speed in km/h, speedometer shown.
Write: 212 km/h
